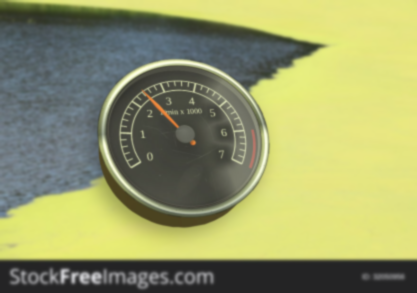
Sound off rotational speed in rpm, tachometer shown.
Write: 2400 rpm
